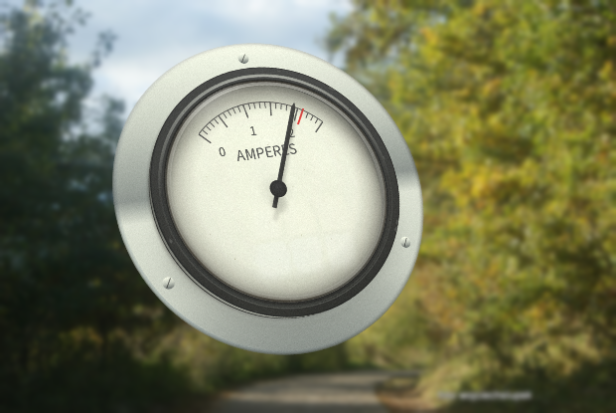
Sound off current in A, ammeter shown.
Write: 1.9 A
